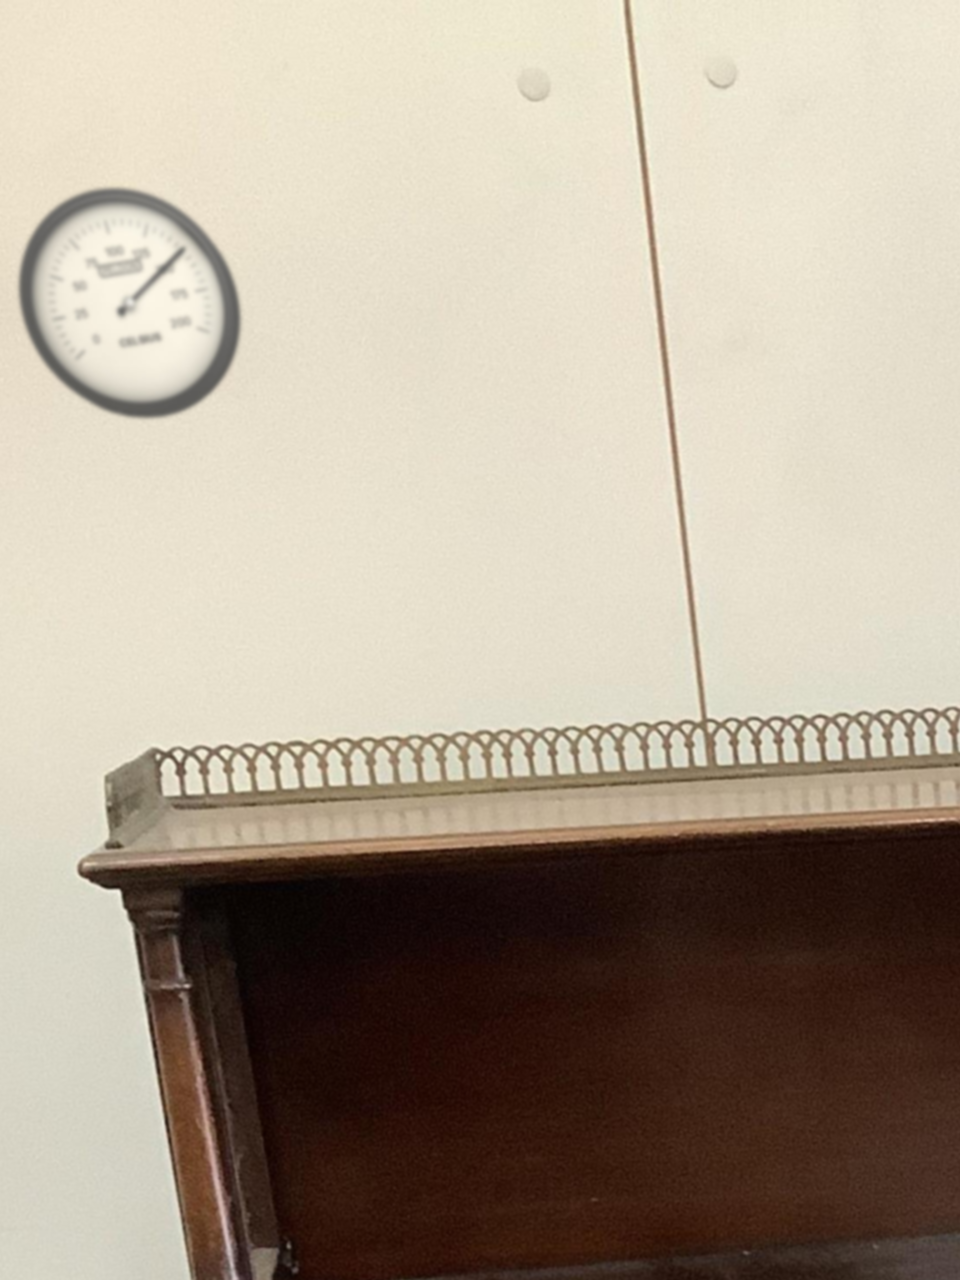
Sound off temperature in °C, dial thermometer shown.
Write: 150 °C
